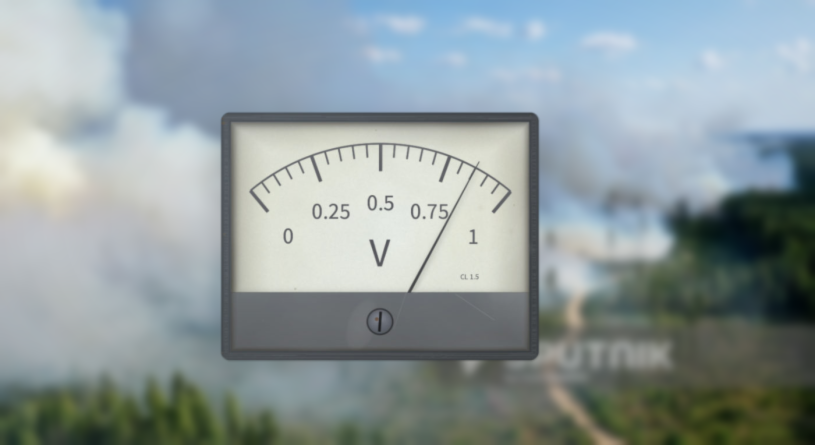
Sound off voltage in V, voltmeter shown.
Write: 0.85 V
